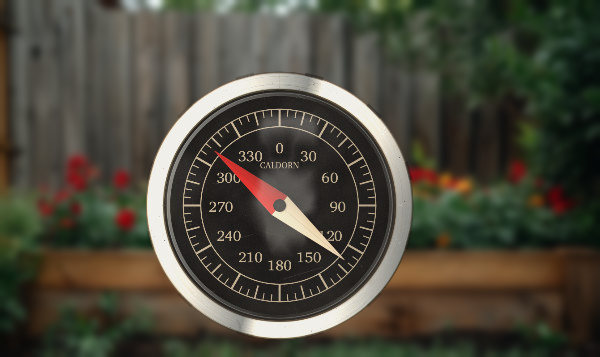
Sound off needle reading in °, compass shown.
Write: 310 °
